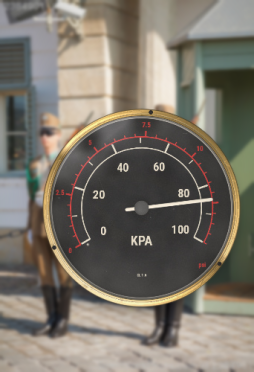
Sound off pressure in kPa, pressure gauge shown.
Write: 85 kPa
